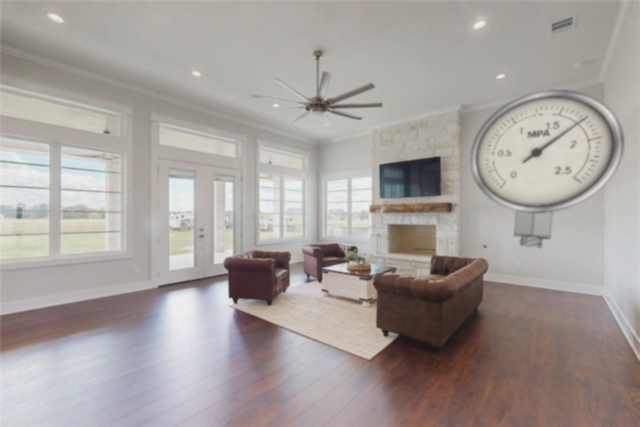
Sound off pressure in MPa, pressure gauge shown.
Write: 1.75 MPa
